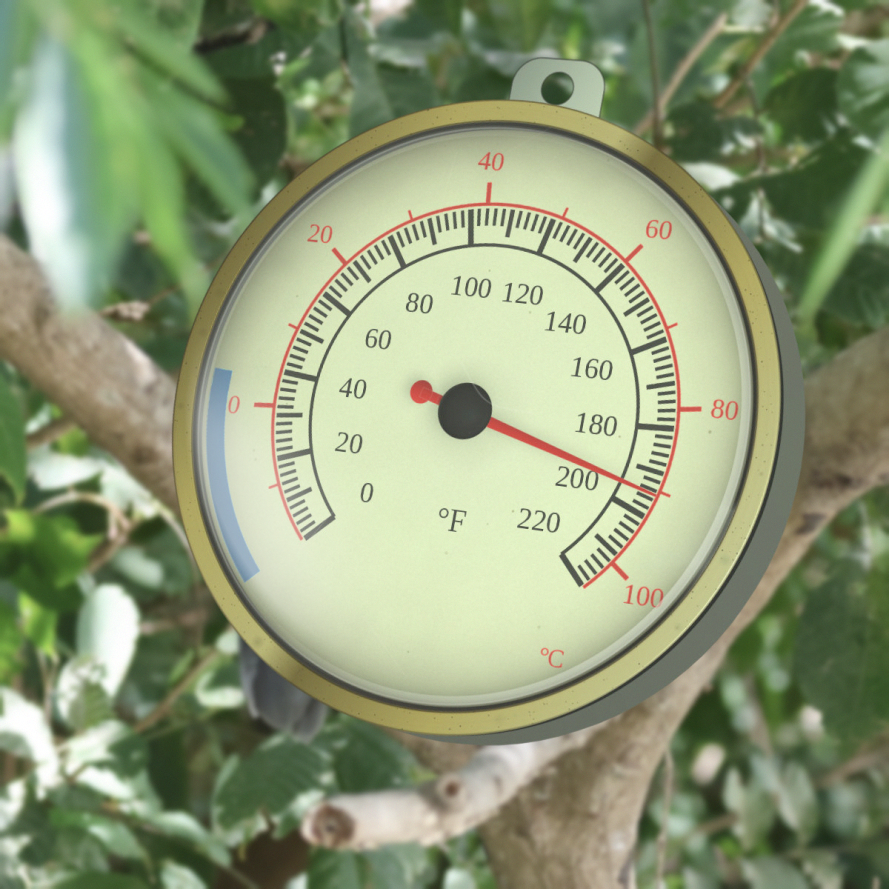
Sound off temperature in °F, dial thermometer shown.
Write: 195 °F
